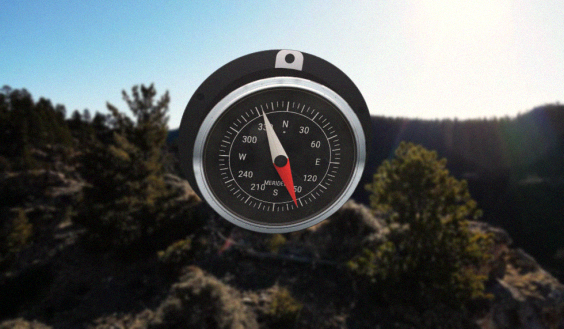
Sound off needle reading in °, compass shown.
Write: 155 °
